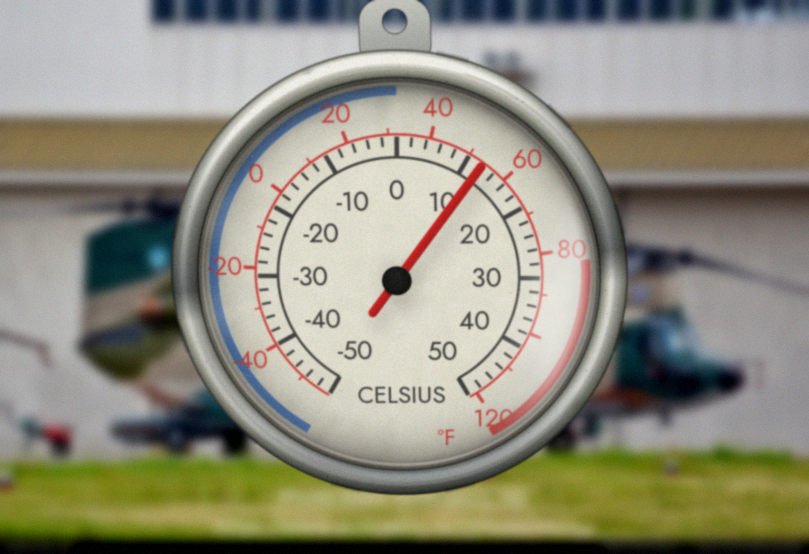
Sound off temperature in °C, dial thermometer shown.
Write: 12 °C
